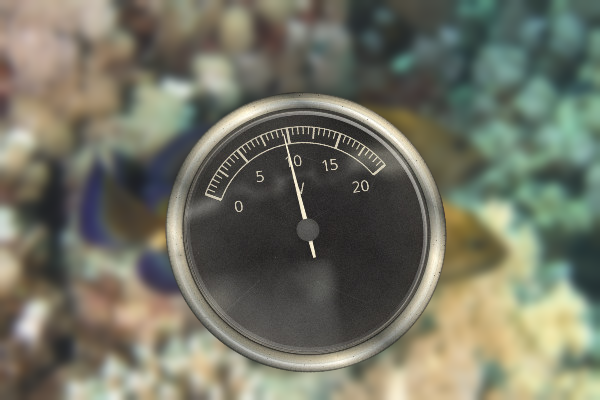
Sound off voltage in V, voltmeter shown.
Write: 9.5 V
